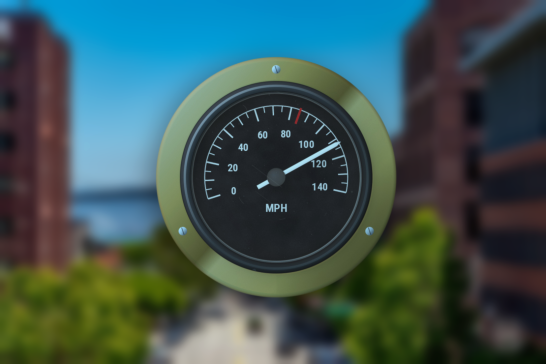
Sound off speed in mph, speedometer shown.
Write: 112.5 mph
